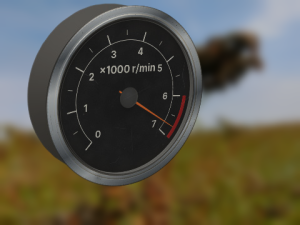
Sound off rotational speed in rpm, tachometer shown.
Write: 6750 rpm
